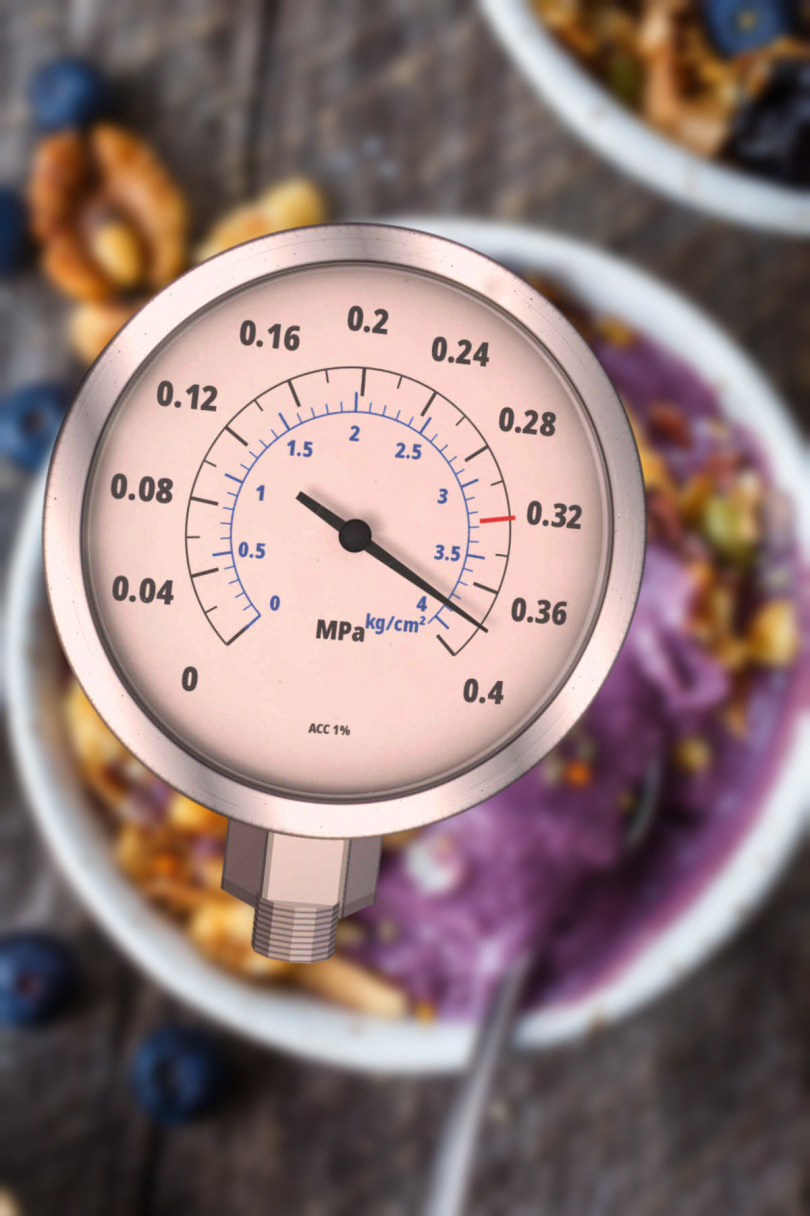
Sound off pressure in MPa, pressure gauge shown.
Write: 0.38 MPa
